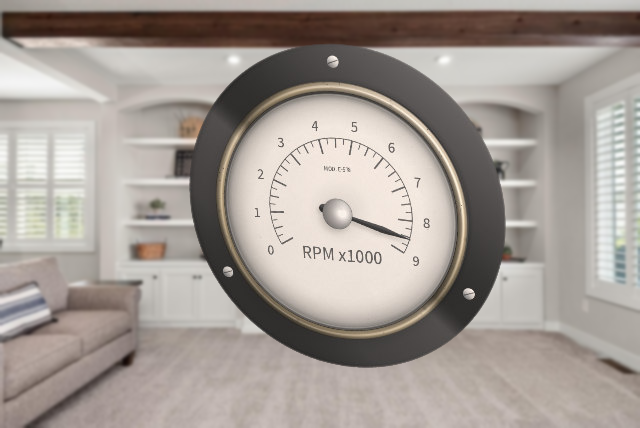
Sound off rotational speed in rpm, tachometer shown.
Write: 8500 rpm
